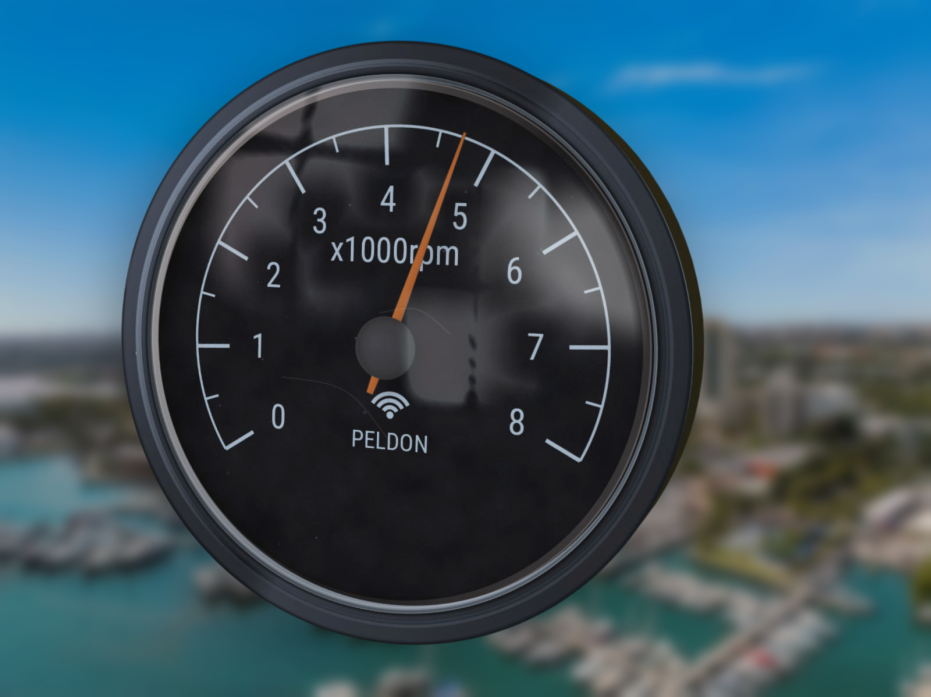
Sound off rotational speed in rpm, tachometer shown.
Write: 4750 rpm
